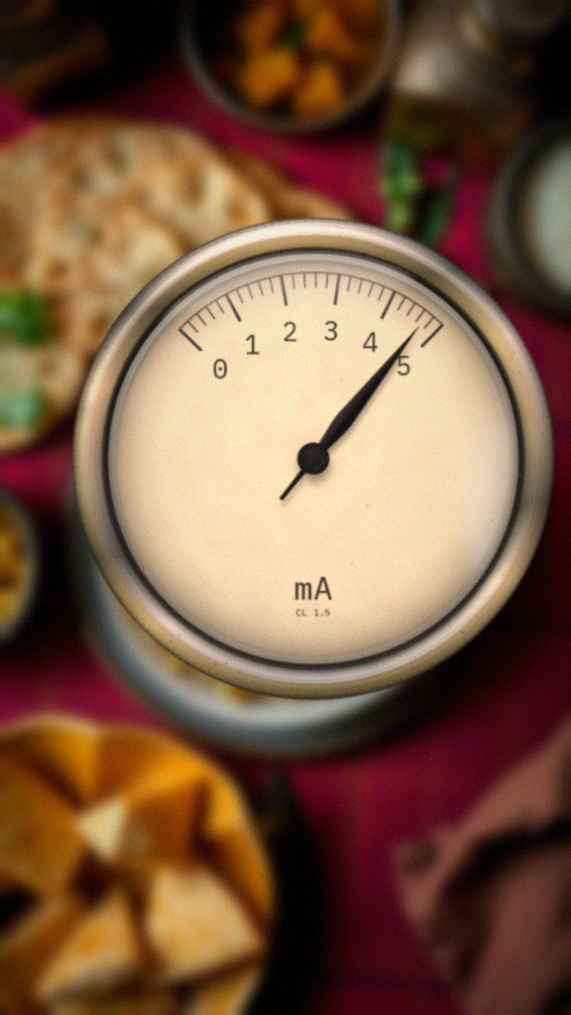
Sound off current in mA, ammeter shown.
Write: 4.7 mA
